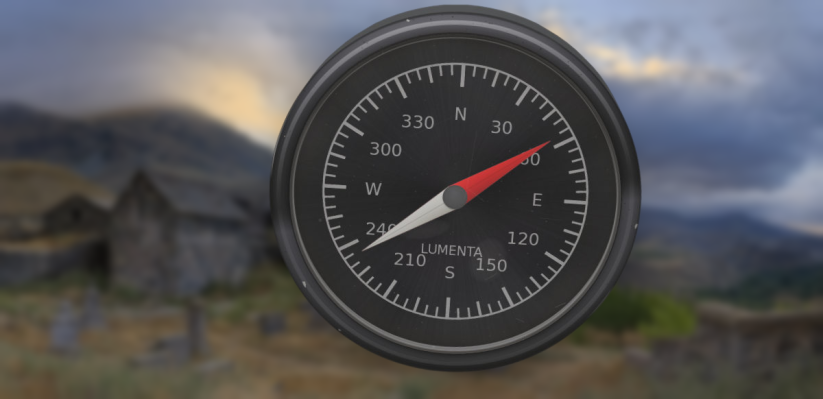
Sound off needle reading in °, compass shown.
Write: 55 °
